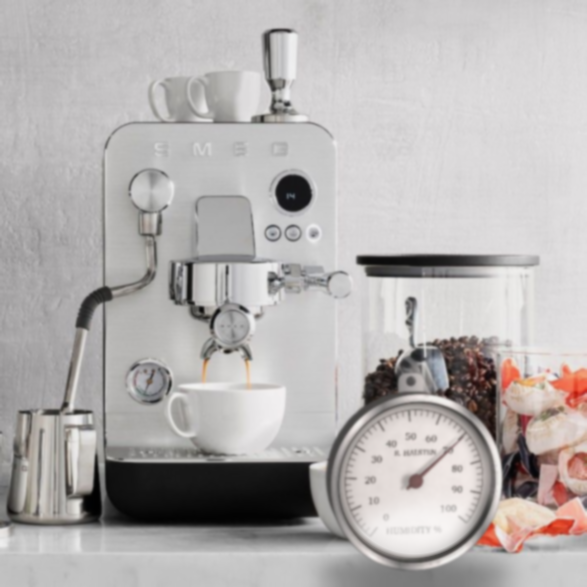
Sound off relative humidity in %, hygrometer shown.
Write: 70 %
